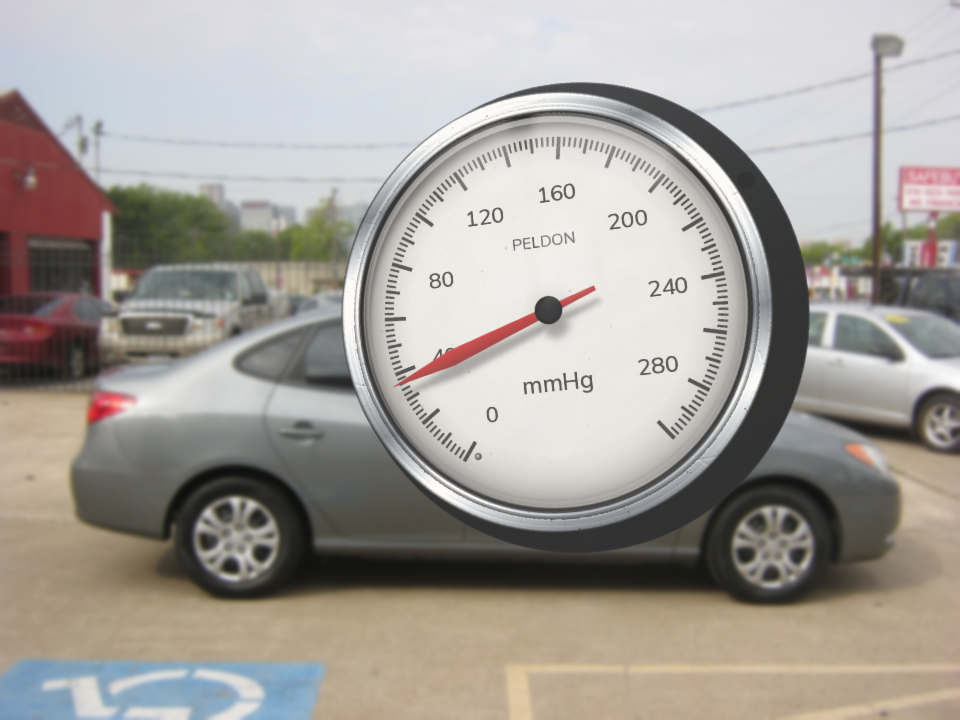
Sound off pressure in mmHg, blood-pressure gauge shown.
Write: 36 mmHg
